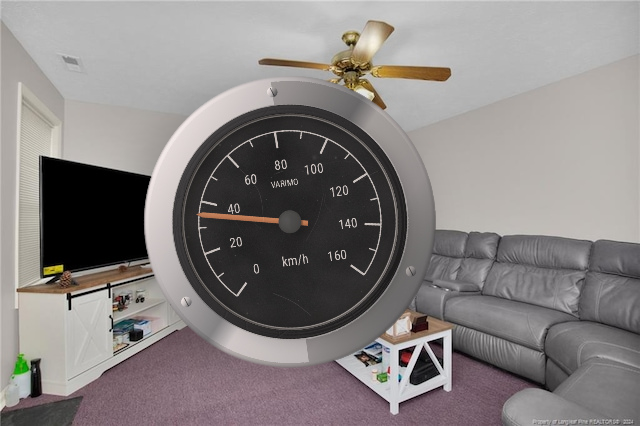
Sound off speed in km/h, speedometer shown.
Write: 35 km/h
